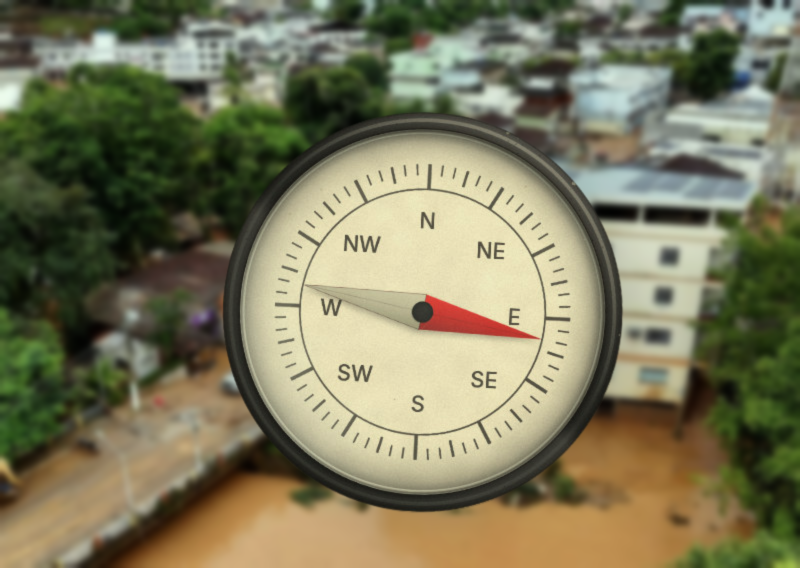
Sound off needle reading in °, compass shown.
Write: 100 °
